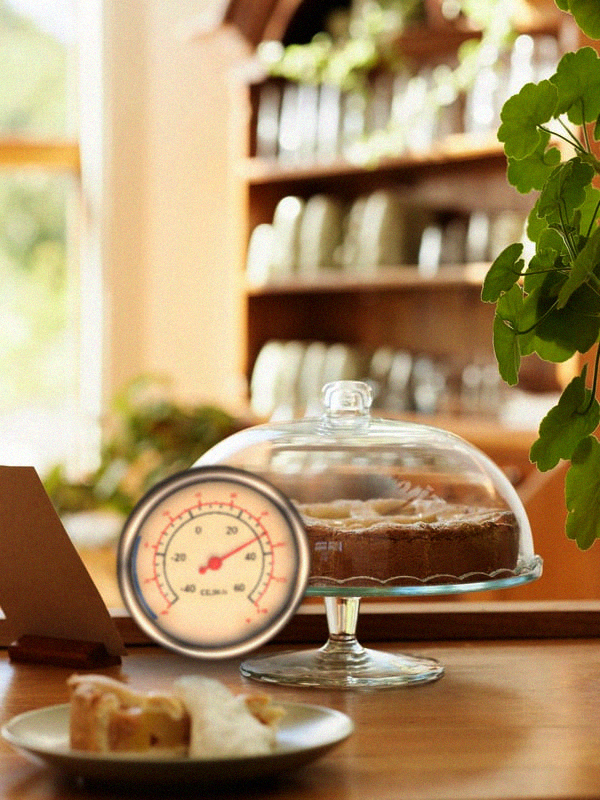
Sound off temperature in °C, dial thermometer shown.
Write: 32 °C
